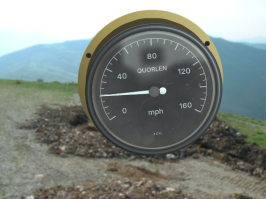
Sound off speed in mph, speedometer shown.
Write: 20 mph
